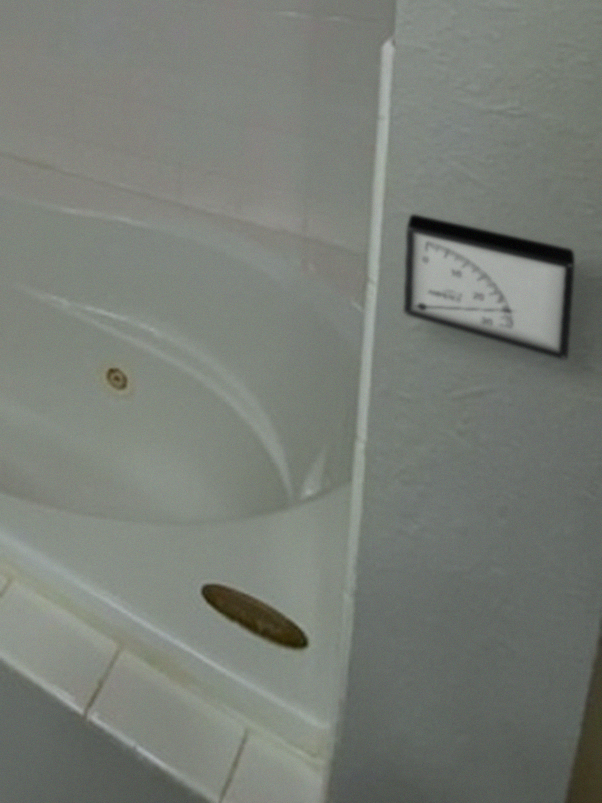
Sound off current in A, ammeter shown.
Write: 25 A
